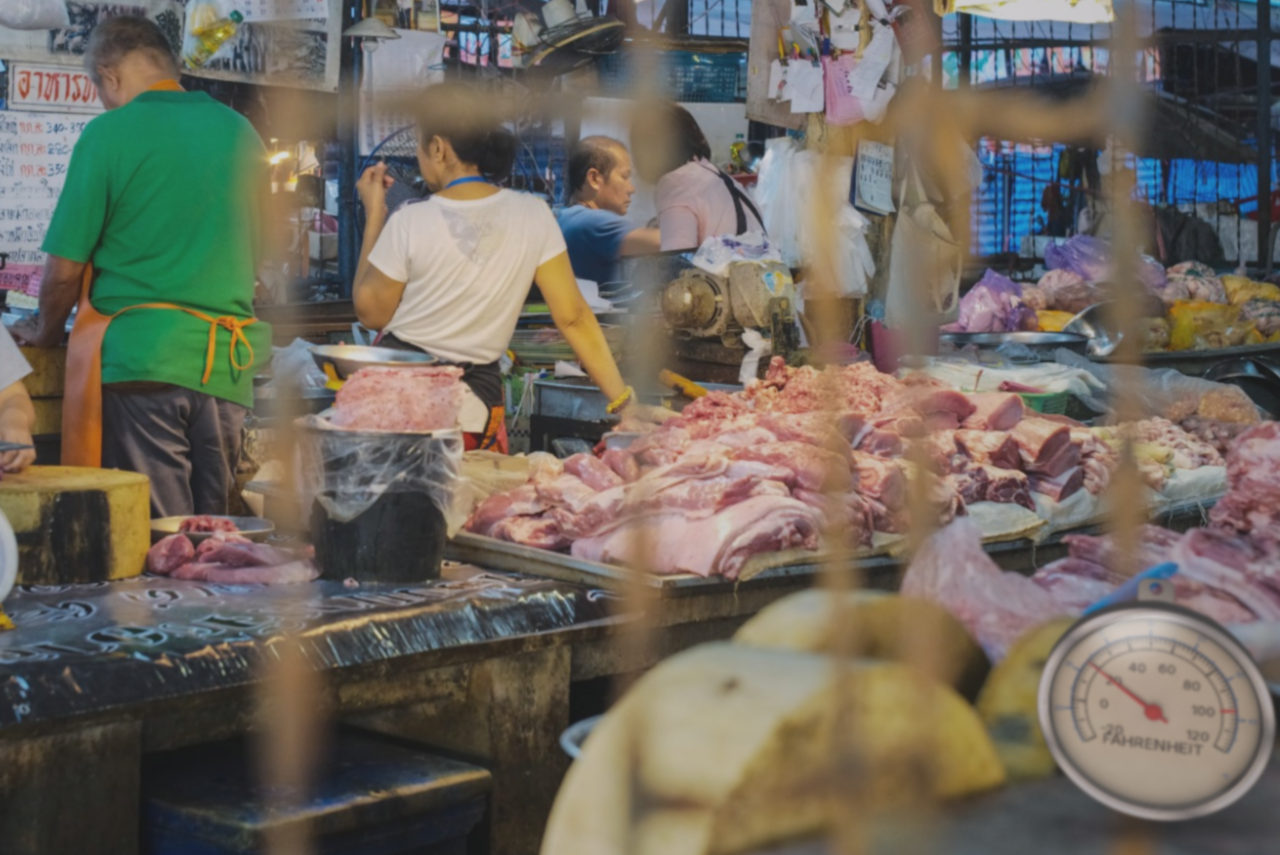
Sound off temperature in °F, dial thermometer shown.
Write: 20 °F
